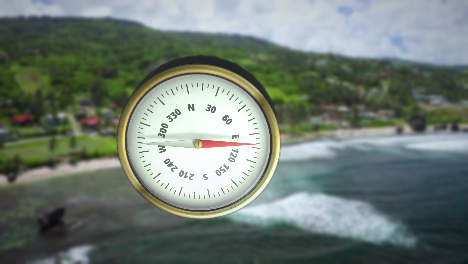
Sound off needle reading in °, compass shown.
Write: 100 °
